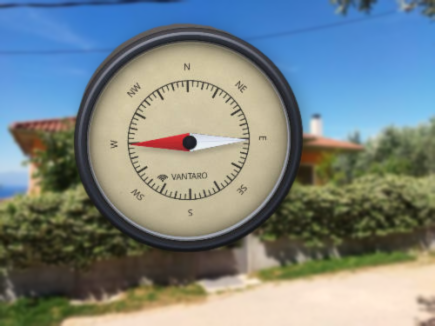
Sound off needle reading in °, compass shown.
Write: 270 °
